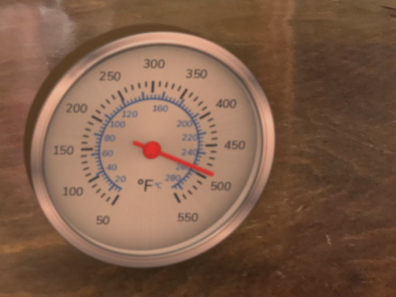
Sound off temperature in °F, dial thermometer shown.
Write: 490 °F
